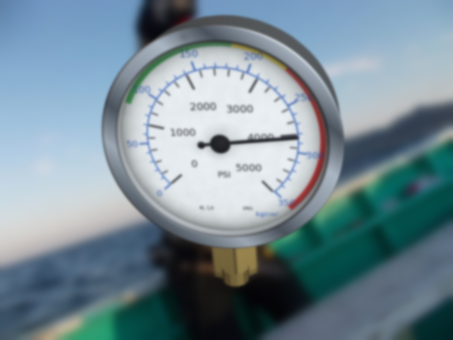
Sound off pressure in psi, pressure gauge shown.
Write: 4000 psi
